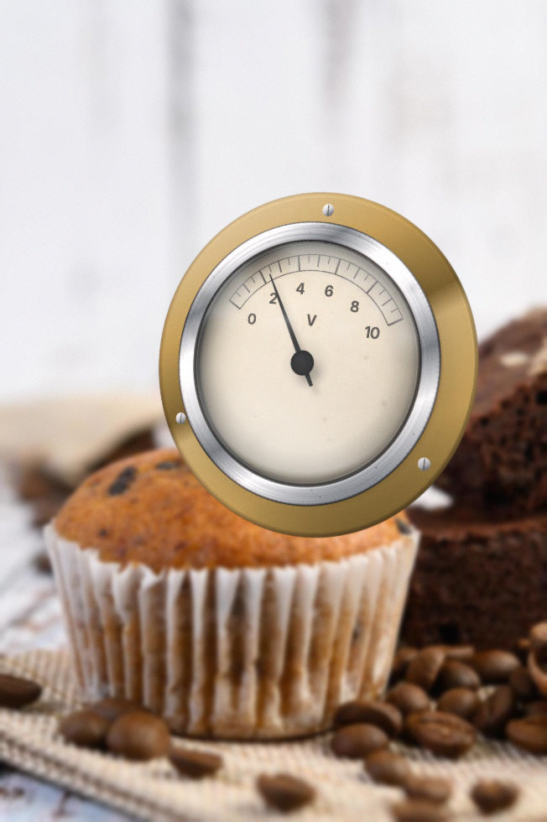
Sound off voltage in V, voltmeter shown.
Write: 2.5 V
